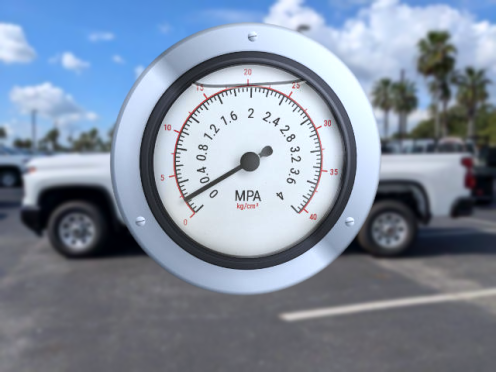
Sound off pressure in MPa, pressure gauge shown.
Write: 0.2 MPa
